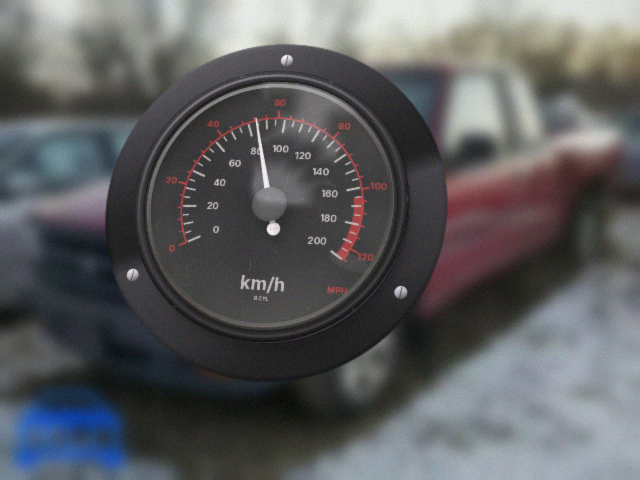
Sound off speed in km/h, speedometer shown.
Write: 85 km/h
